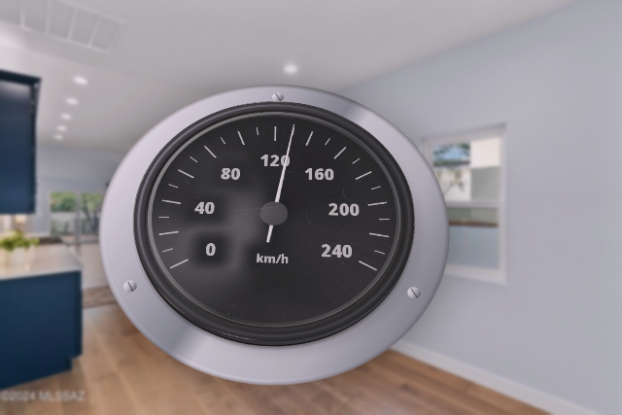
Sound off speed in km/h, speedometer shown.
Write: 130 km/h
